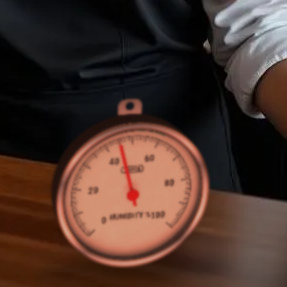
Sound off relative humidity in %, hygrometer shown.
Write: 45 %
